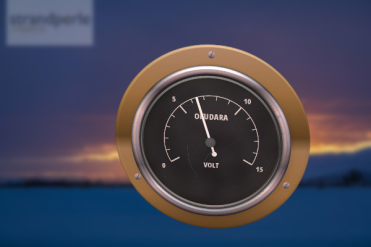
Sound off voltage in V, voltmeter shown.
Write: 6.5 V
